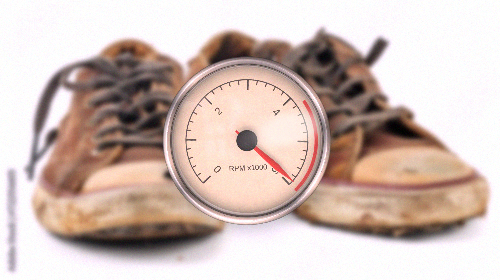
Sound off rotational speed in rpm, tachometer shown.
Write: 5900 rpm
